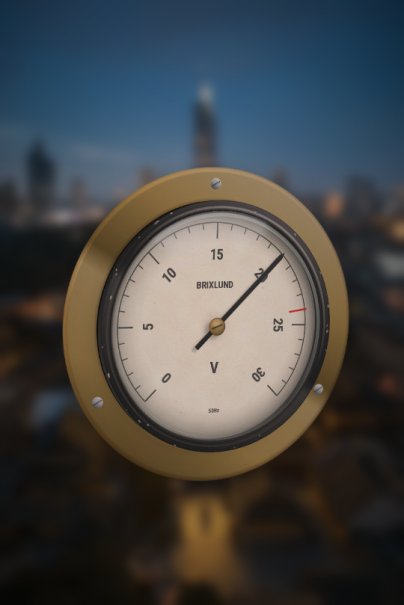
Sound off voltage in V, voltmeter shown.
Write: 20 V
